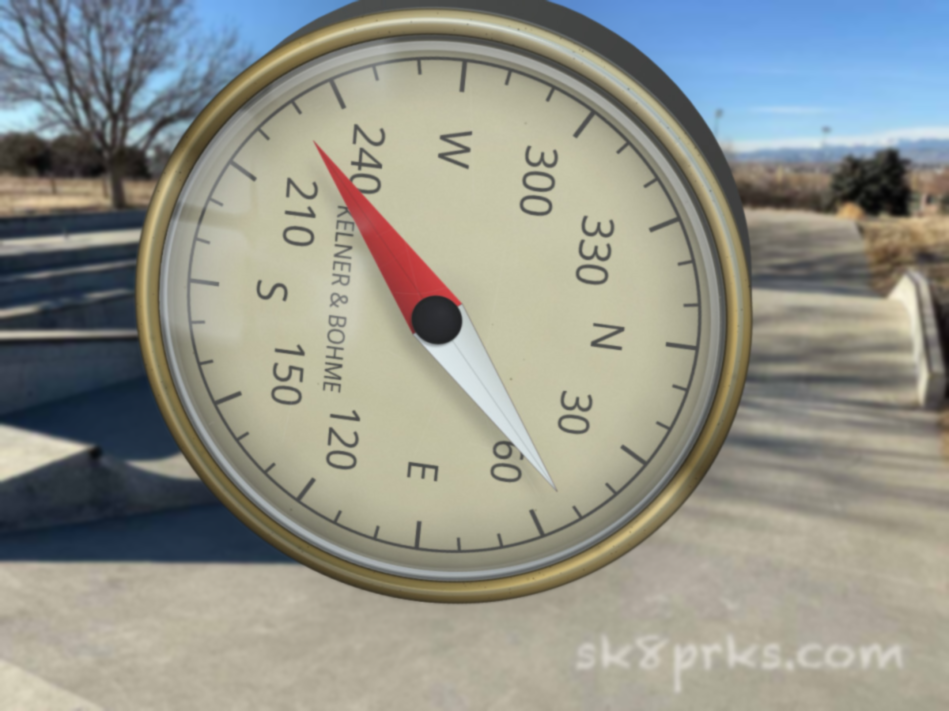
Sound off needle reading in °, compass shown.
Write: 230 °
